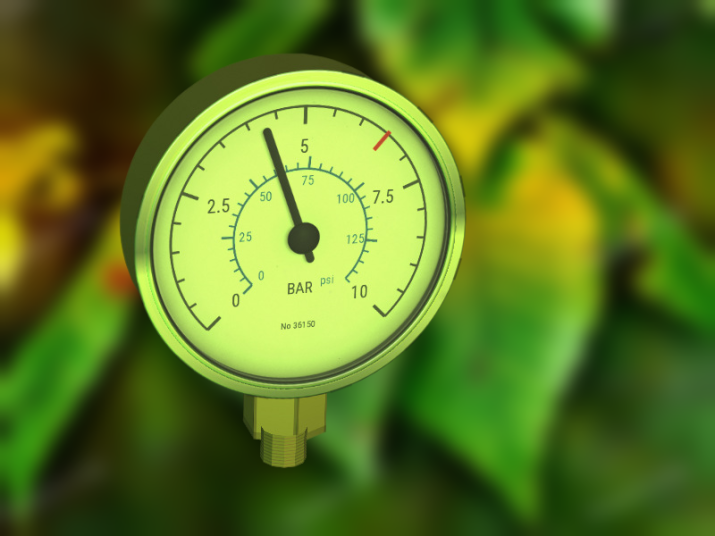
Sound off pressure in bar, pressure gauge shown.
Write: 4.25 bar
